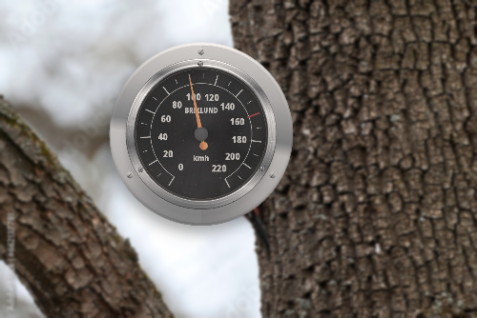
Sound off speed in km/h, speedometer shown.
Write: 100 km/h
